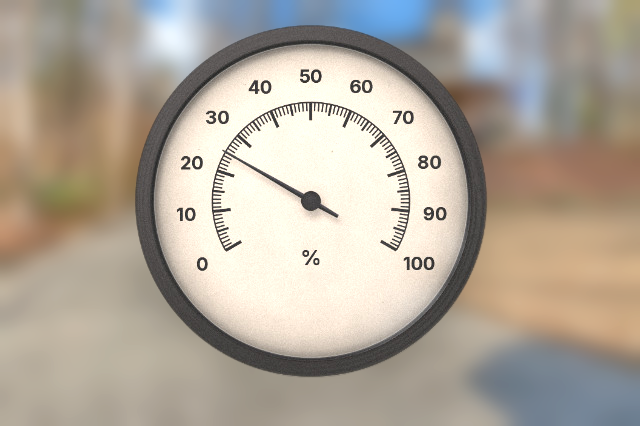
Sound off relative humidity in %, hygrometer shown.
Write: 25 %
